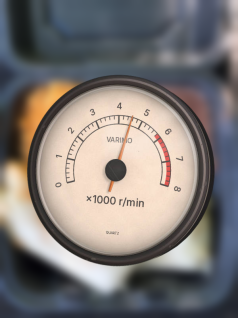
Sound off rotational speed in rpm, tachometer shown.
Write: 4600 rpm
